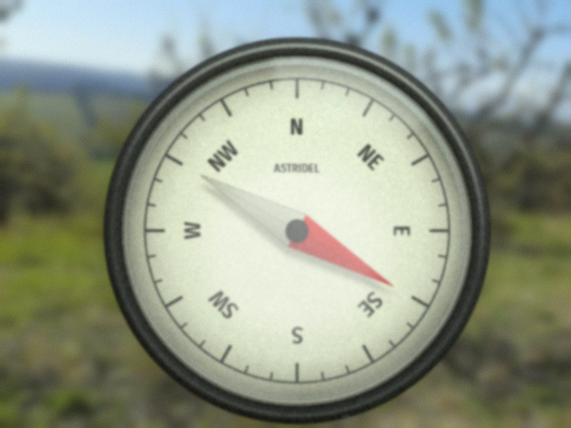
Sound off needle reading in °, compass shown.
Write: 120 °
